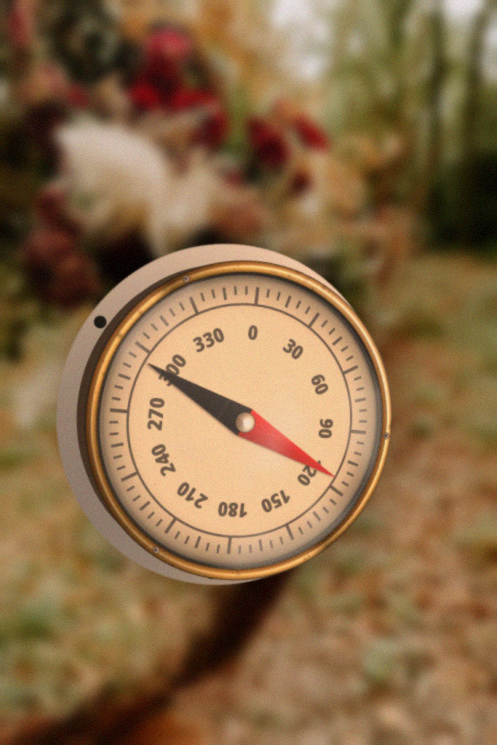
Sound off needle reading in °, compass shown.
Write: 115 °
